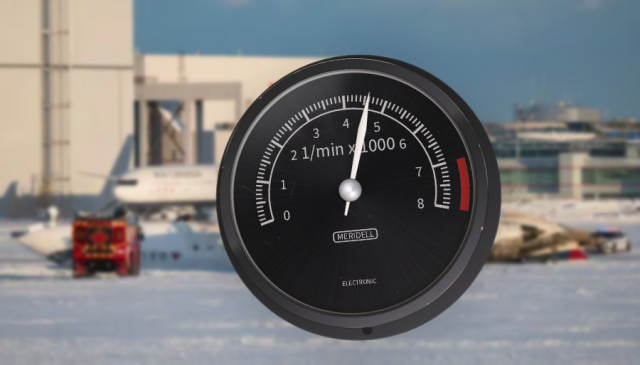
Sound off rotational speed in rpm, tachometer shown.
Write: 4600 rpm
